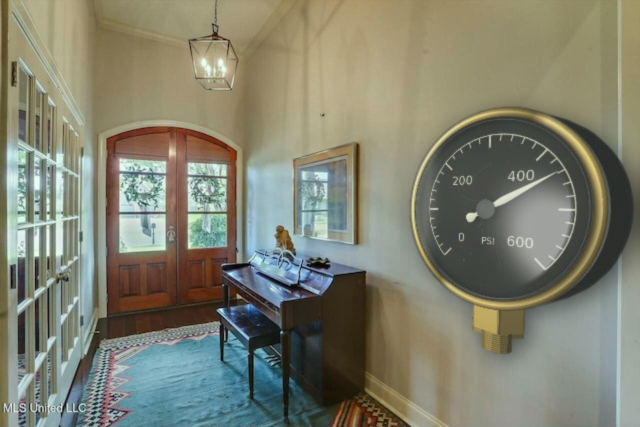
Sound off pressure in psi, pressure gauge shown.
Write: 440 psi
